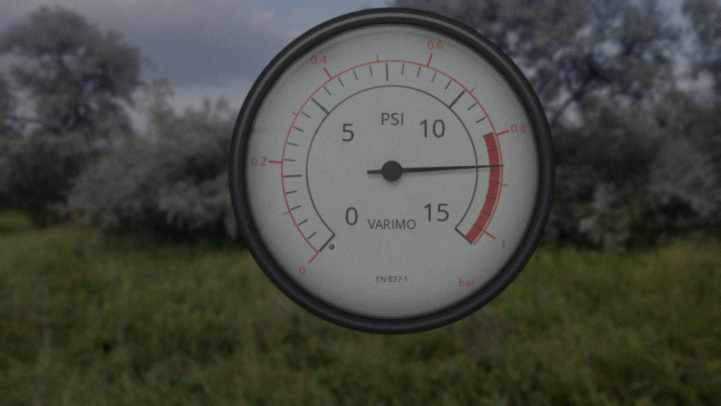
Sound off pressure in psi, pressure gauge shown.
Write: 12.5 psi
